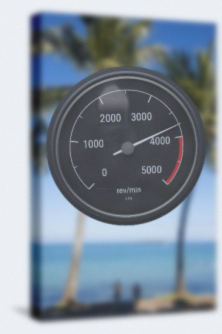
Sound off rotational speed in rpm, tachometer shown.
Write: 3750 rpm
